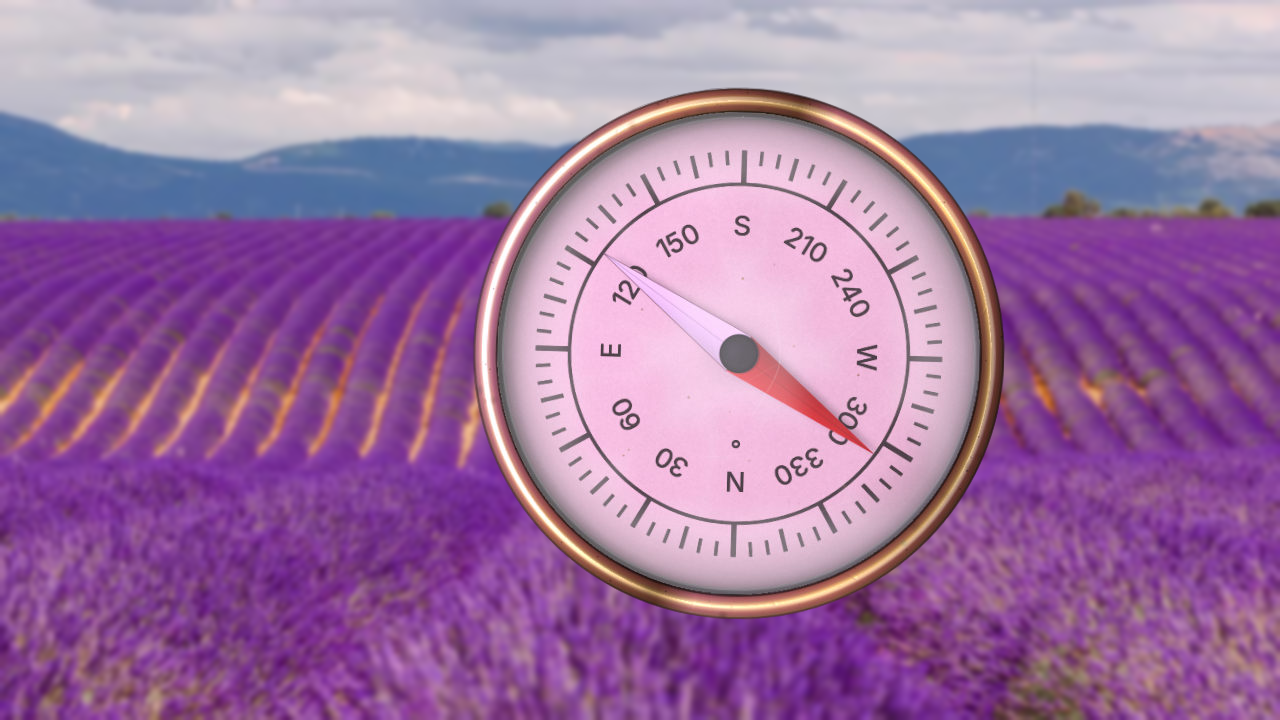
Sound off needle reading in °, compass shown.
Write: 305 °
